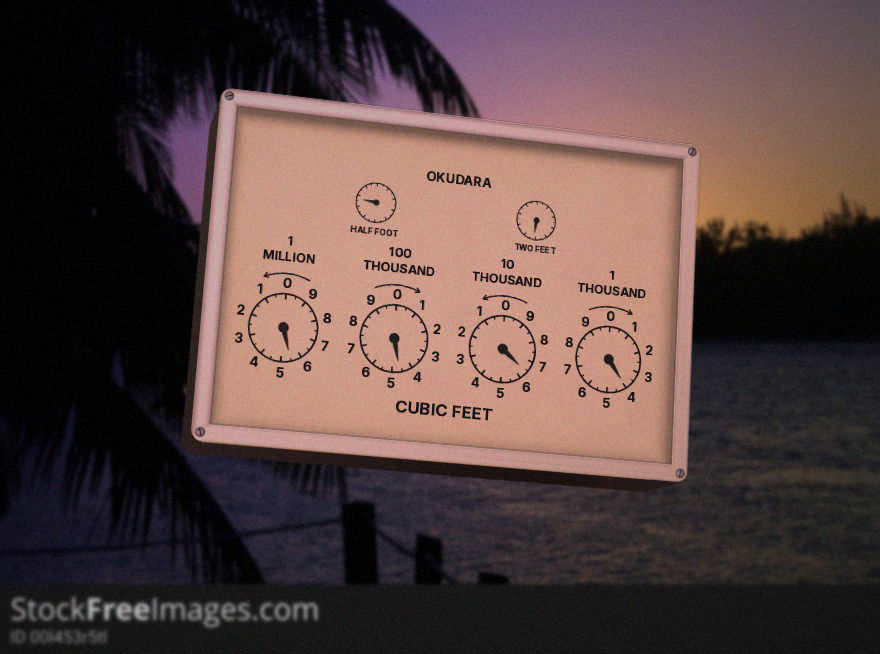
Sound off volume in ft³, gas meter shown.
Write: 546400 ft³
